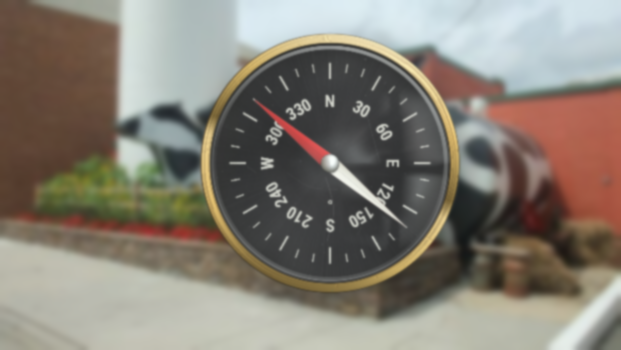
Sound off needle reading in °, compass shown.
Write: 310 °
